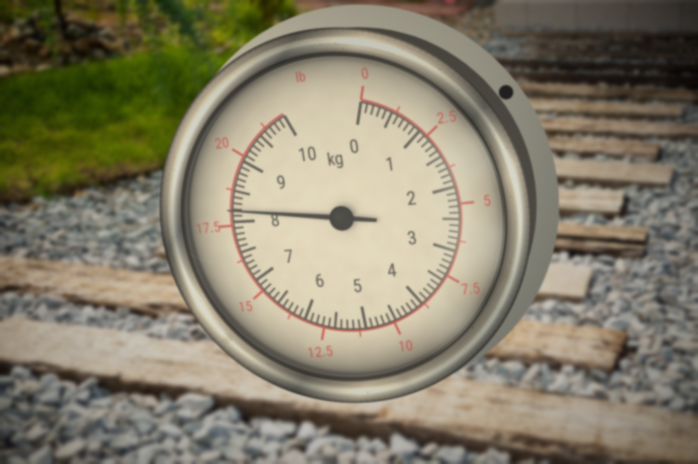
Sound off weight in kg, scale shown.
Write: 8.2 kg
